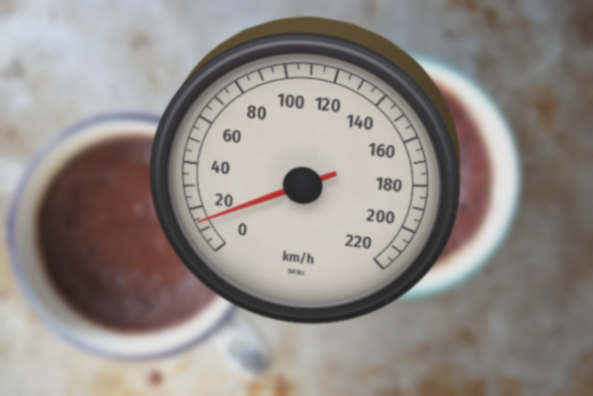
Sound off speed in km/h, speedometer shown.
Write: 15 km/h
